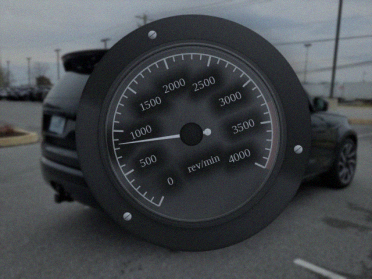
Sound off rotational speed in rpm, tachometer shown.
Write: 850 rpm
